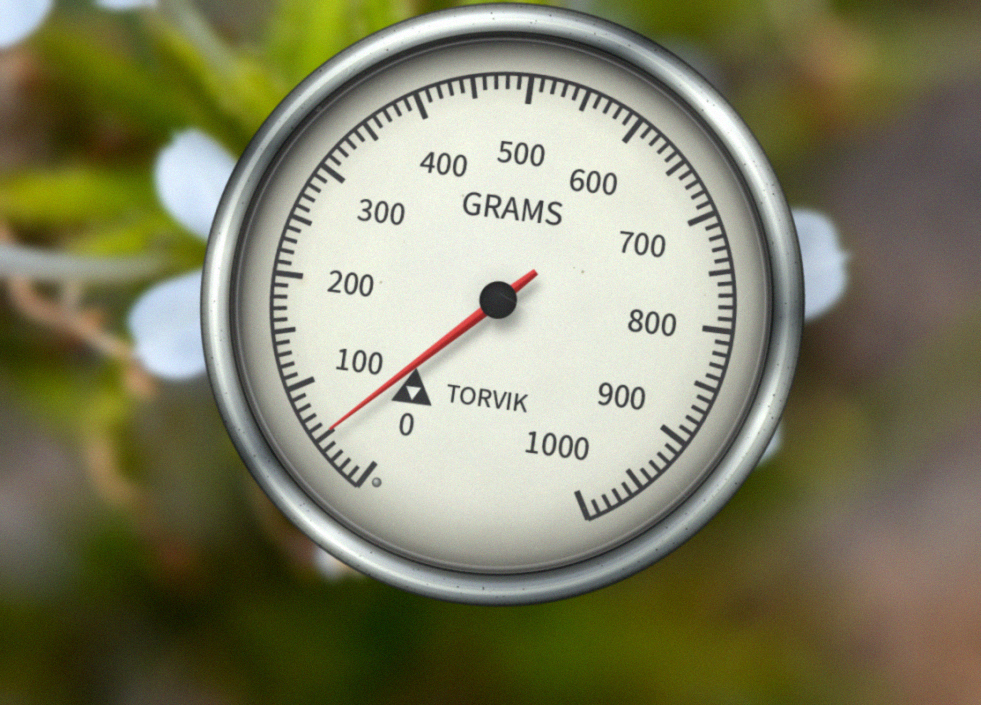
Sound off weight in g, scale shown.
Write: 50 g
